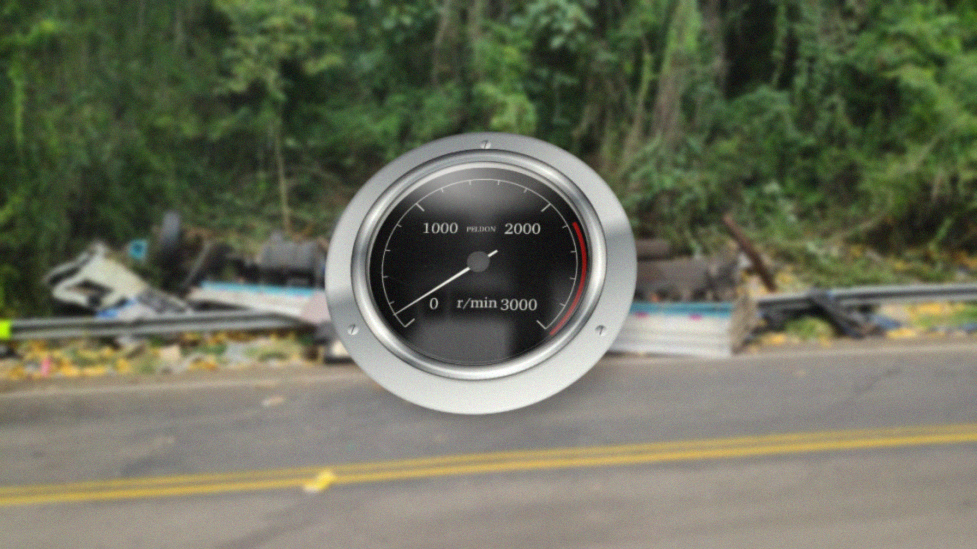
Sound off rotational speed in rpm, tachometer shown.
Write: 100 rpm
